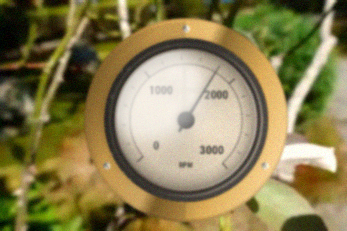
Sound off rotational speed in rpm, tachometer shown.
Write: 1800 rpm
